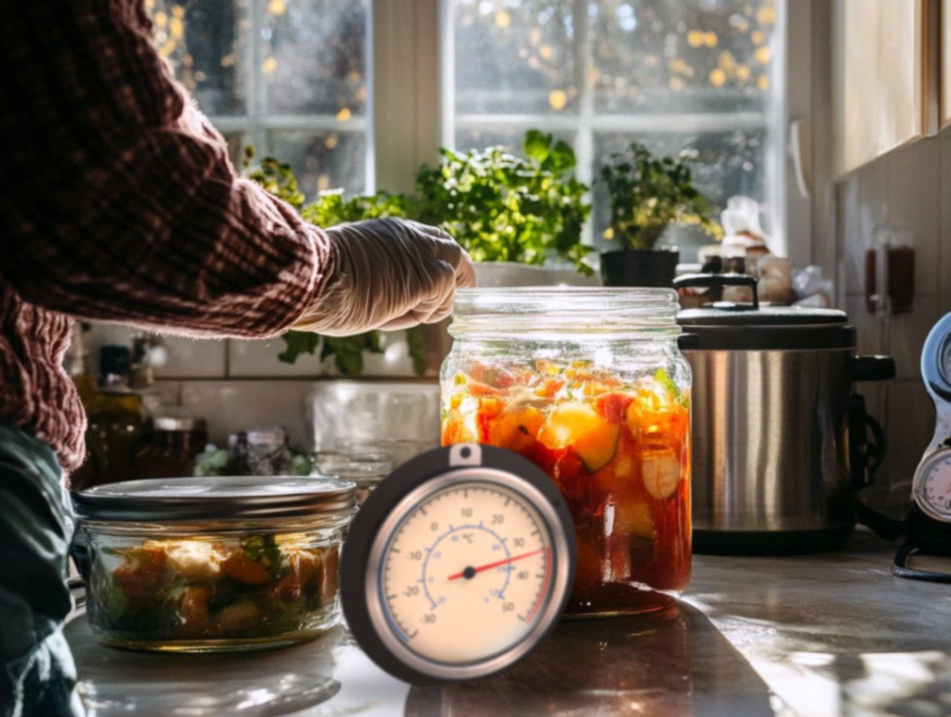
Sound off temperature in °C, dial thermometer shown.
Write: 34 °C
